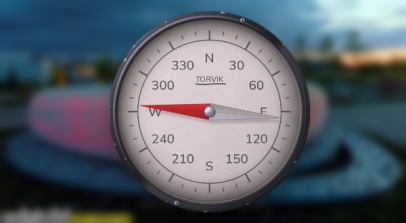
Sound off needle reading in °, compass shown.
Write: 275 °
